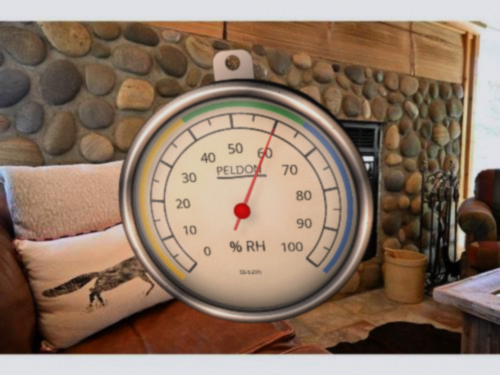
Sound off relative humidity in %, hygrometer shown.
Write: 60 %
